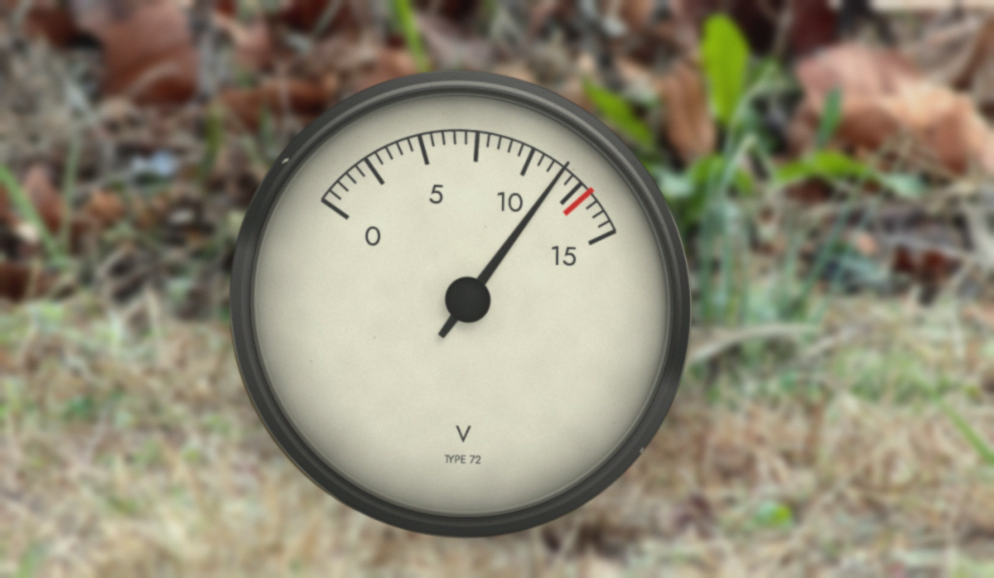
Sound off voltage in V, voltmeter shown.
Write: 11.5 V
